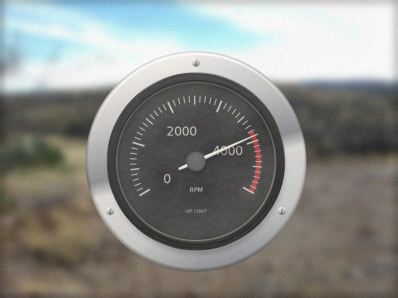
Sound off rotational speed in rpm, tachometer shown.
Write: 3900 rpm
